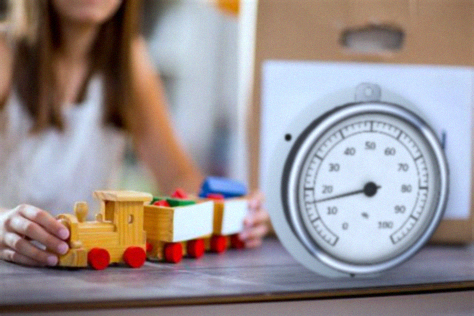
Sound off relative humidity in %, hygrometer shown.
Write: 16 %
